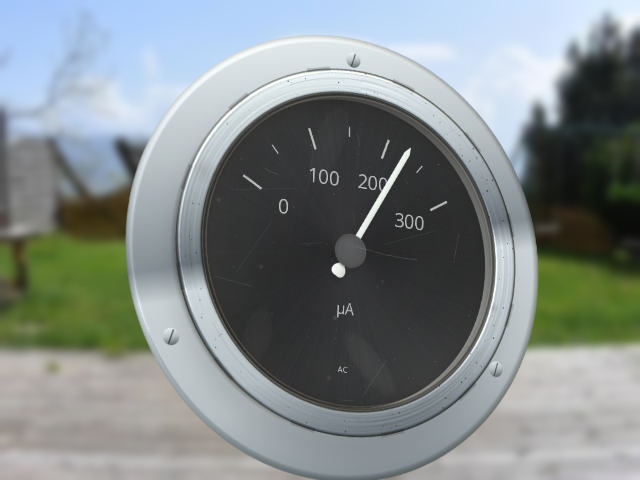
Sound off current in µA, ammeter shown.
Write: 225 µA
